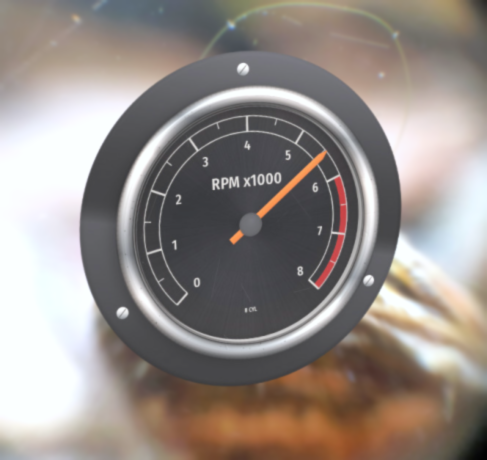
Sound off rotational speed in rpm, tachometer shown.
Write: 5500 rpm
